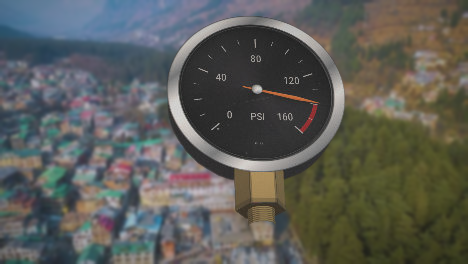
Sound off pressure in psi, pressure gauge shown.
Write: 140 psi
